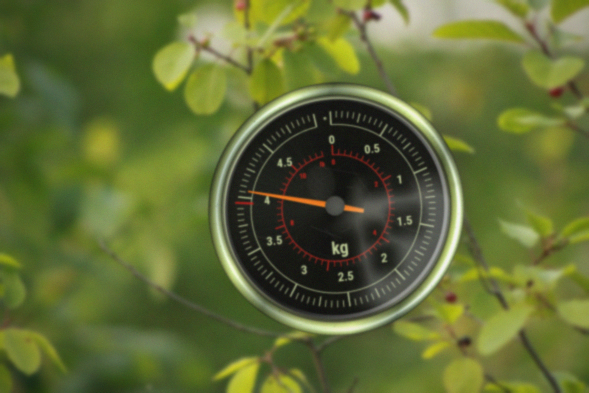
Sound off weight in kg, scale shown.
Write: 4.05 kg
